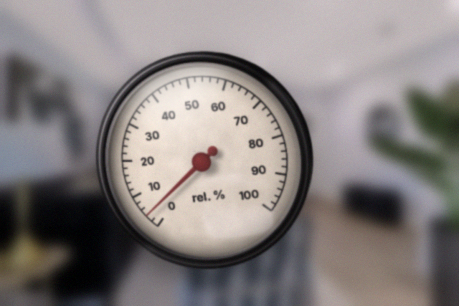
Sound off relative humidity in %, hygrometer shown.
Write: 4 %
